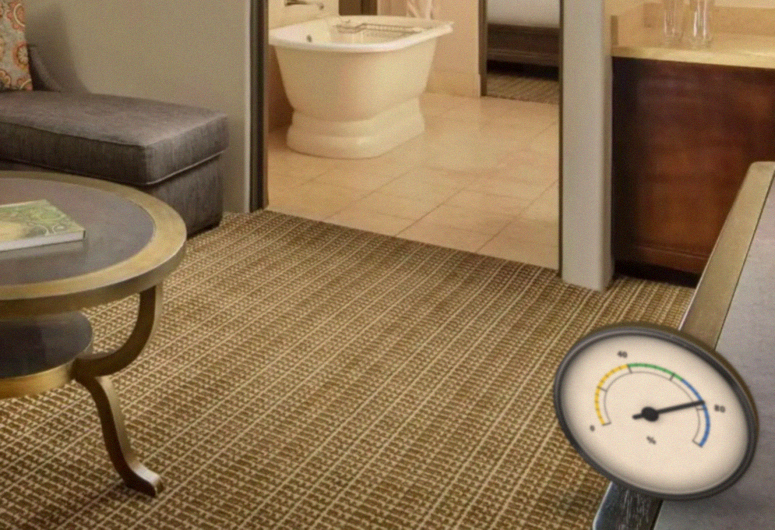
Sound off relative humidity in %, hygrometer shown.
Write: 76 %
